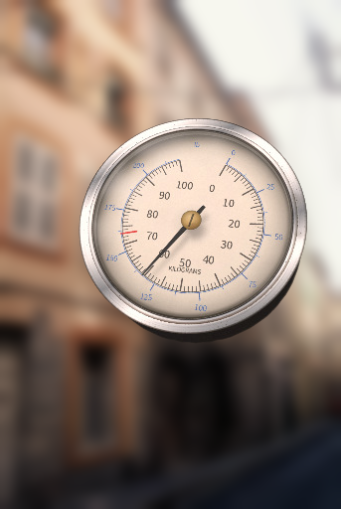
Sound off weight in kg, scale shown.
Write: 60 kg
